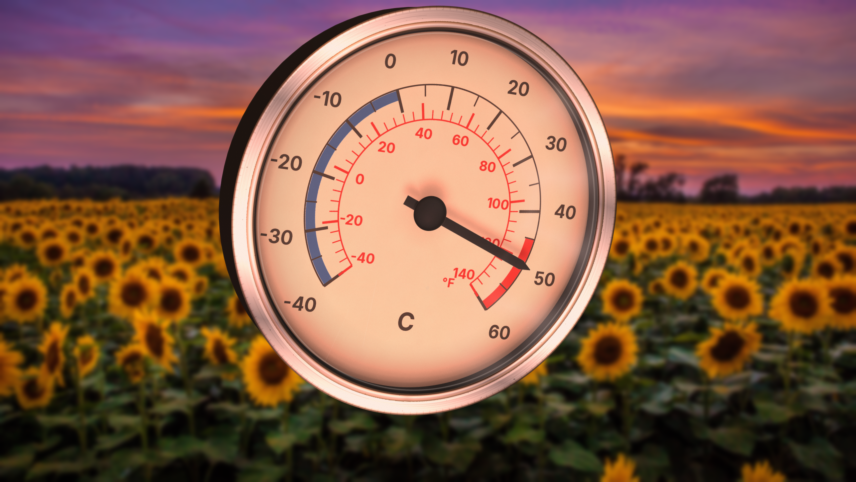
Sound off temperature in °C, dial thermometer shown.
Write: 50 °C
